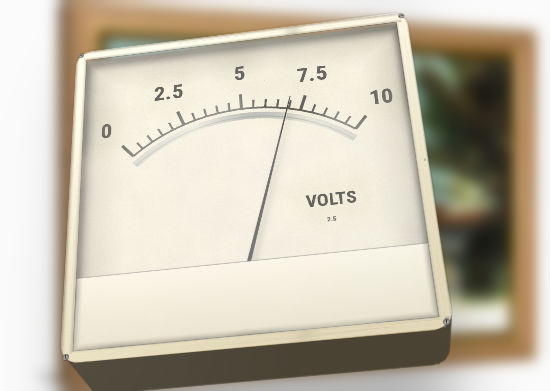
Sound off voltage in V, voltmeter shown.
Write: 7 V
